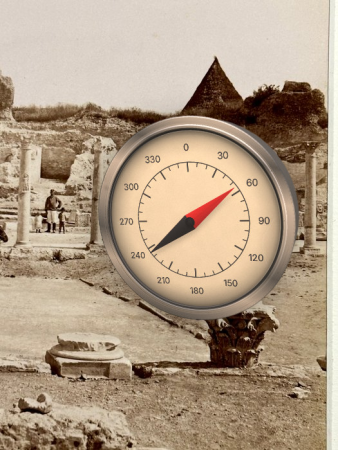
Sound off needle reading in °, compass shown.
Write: 55 °
